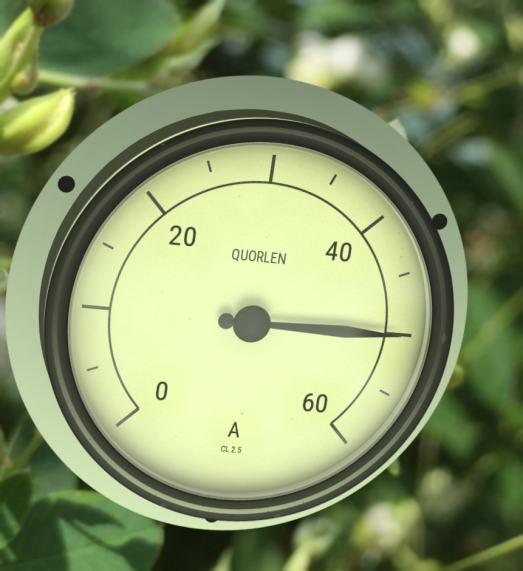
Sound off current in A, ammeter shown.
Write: 50 A
